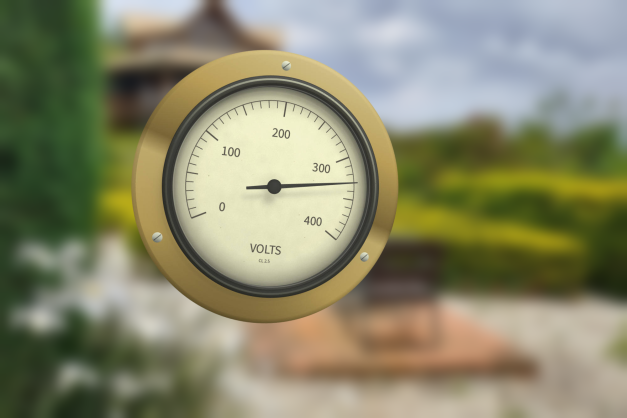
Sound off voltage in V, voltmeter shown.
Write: 330 V
